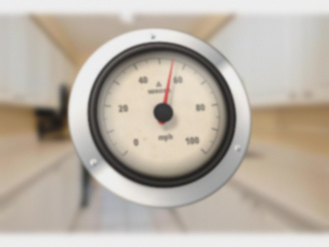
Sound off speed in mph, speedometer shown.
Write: 55 mph
